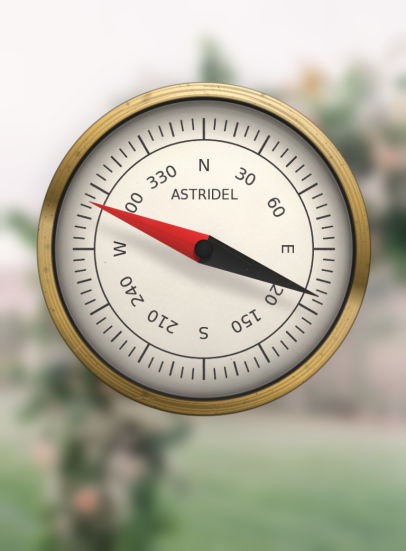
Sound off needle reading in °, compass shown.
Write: 292.5 °
